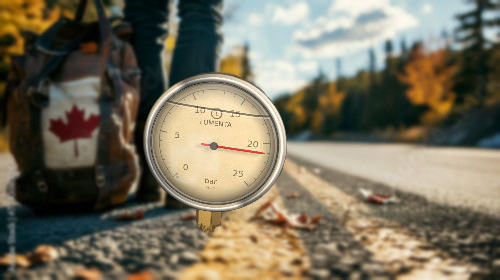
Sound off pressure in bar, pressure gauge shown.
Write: 21 bar
